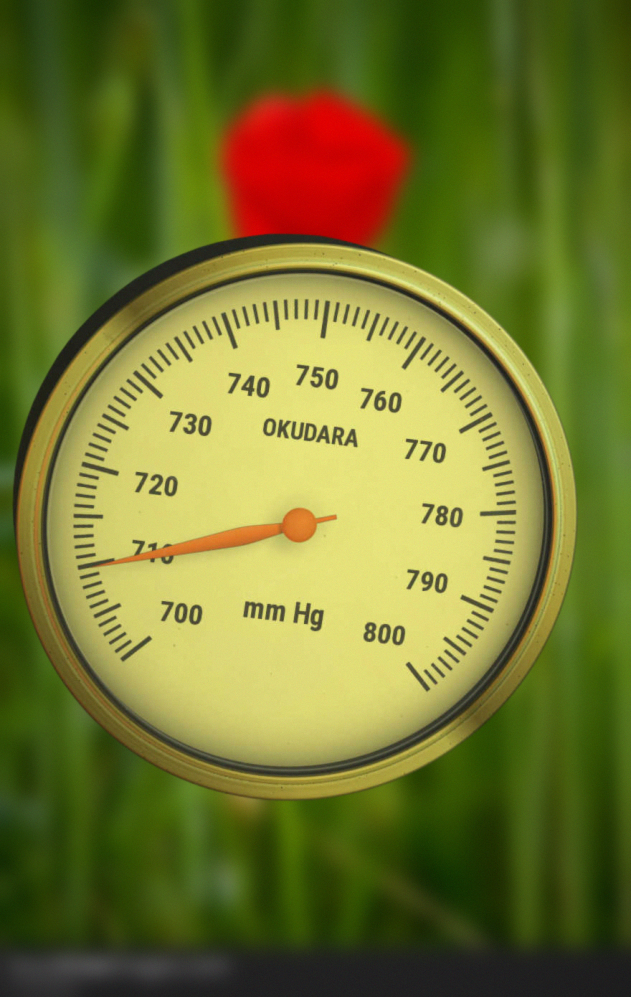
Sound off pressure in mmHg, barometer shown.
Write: 710 mmHg
